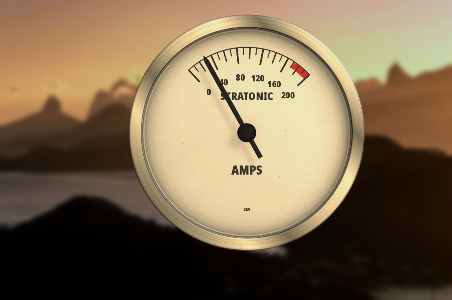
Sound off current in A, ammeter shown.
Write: 30 A
